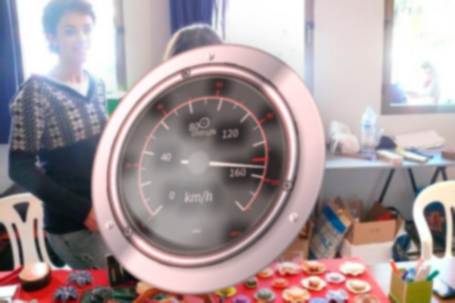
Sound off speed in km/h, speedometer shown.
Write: 155 km/h
